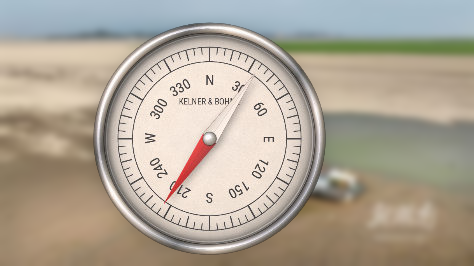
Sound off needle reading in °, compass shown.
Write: 215 °
